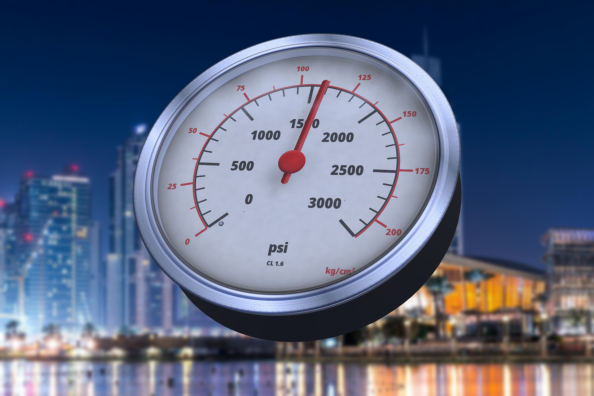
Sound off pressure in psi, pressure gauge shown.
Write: 1600 psi
